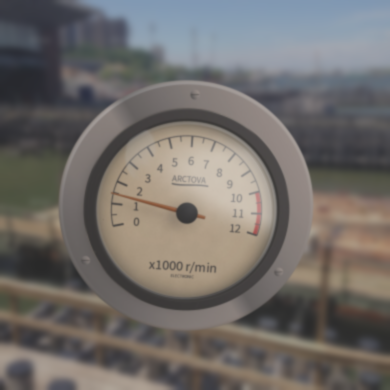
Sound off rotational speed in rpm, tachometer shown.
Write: 1500 rpm
